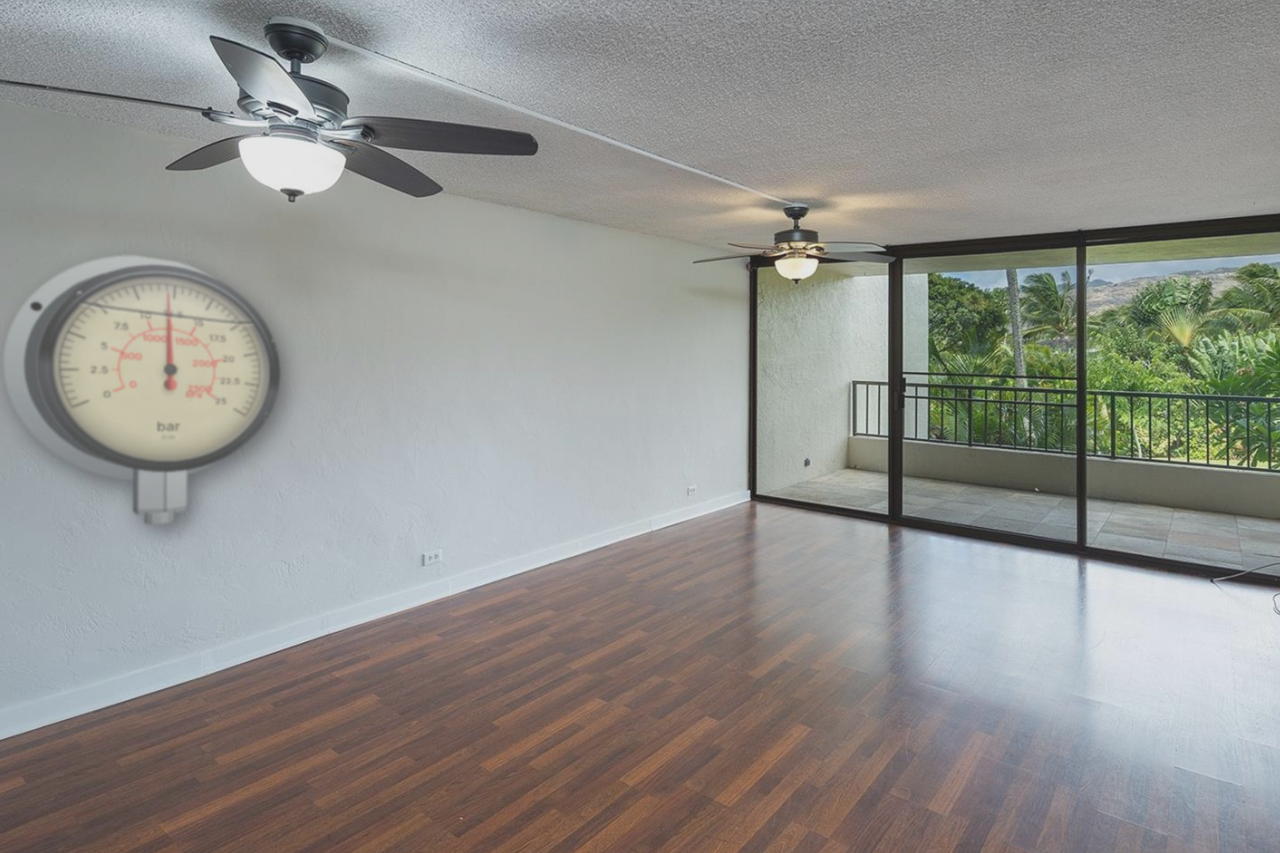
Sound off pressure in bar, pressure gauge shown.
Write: 12 bar
